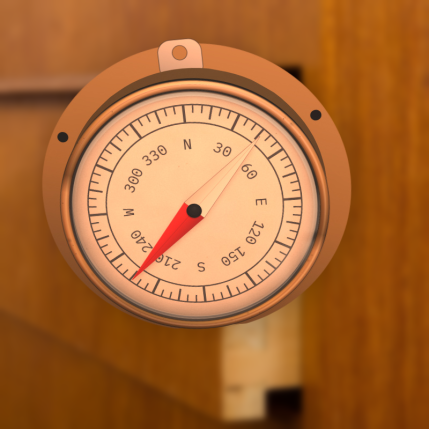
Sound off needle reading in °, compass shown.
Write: 225 °
